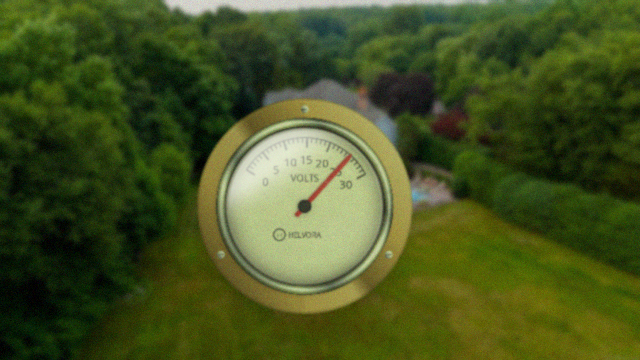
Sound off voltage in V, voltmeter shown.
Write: 25 V
